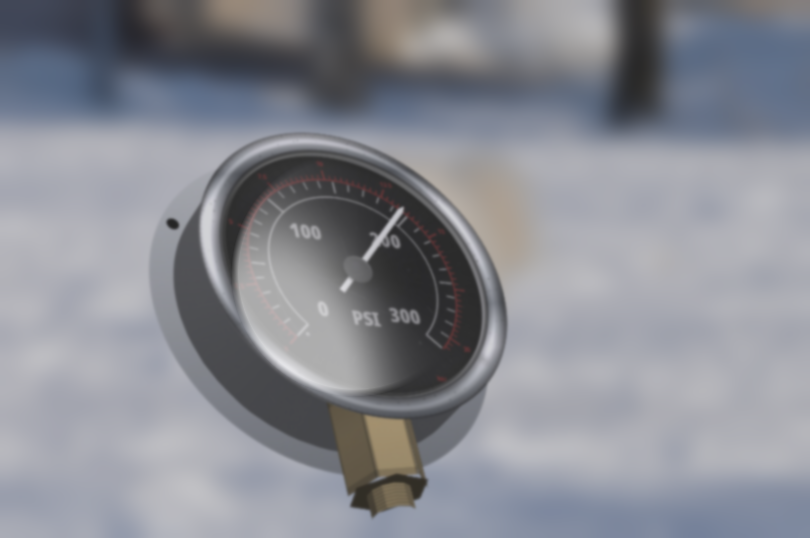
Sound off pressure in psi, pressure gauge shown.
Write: 195 psi
